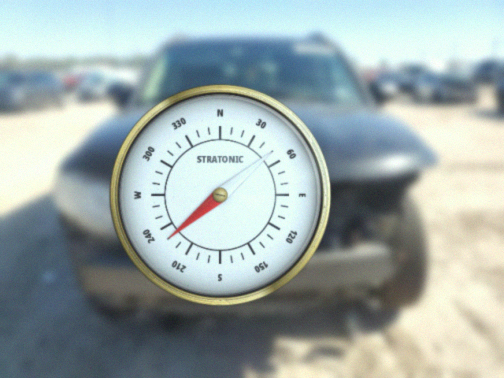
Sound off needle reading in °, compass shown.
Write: 230 °
